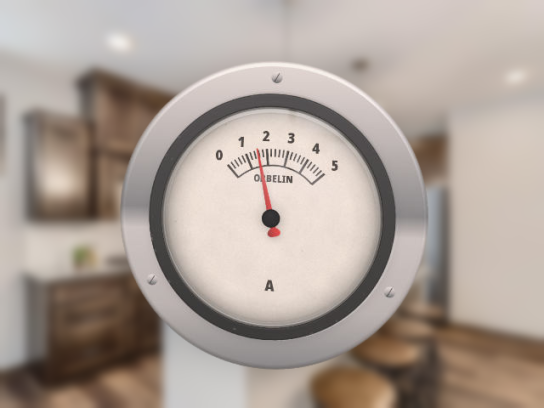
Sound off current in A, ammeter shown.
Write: 1.6 A
